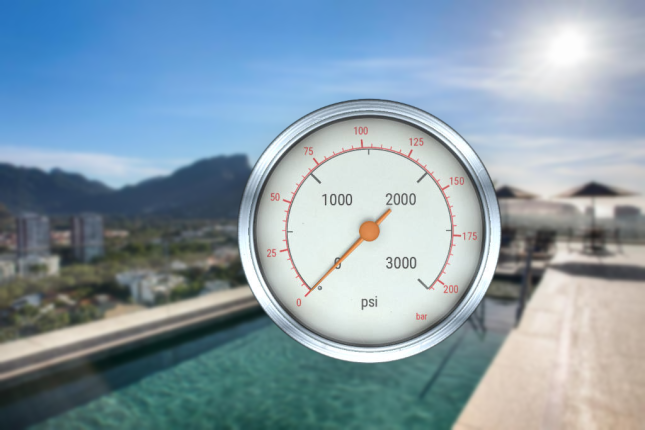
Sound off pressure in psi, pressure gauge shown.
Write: 0 psi
